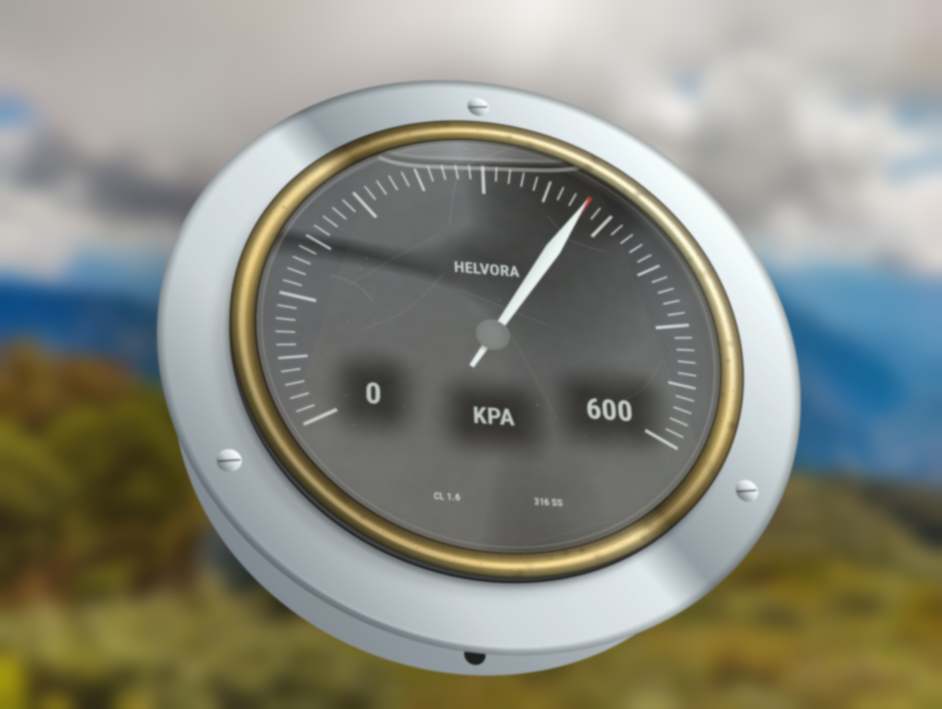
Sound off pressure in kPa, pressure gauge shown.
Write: 380 kPa
